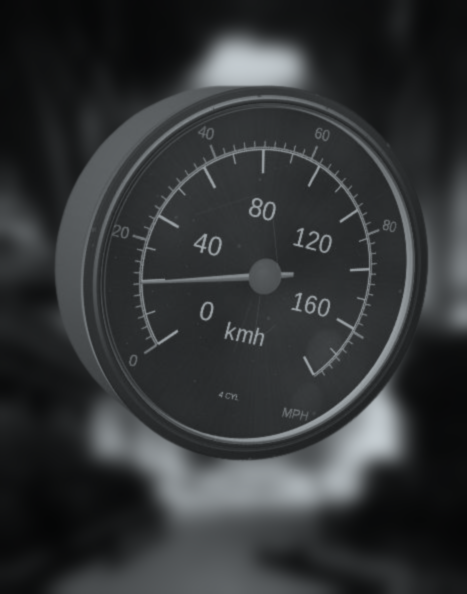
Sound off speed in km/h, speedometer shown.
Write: 20 km/h
